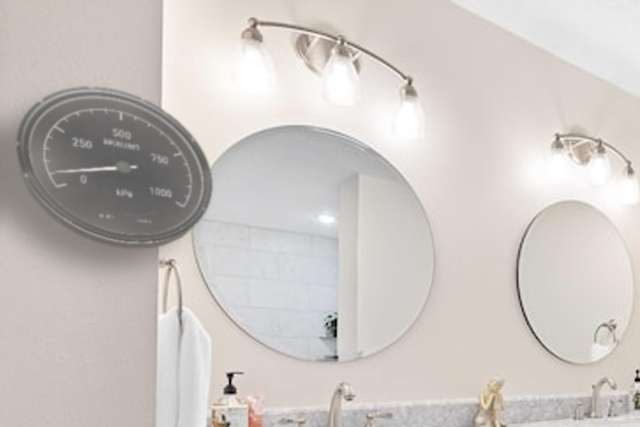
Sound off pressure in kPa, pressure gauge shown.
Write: 50 kPa
